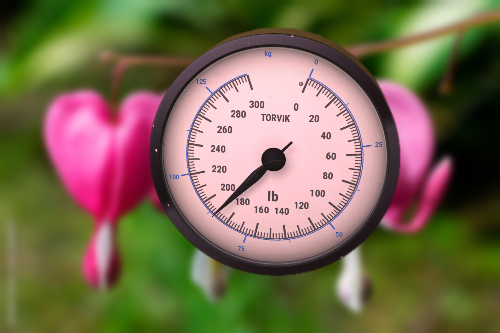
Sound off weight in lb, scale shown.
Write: 190 lb
